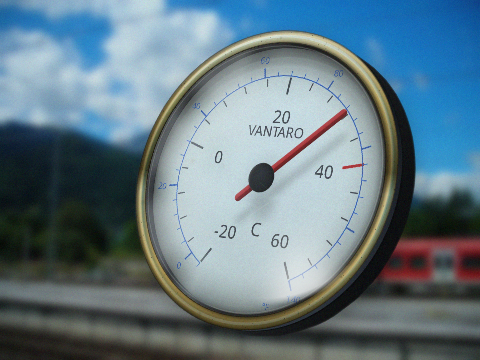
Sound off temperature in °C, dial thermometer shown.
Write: 32 °C
